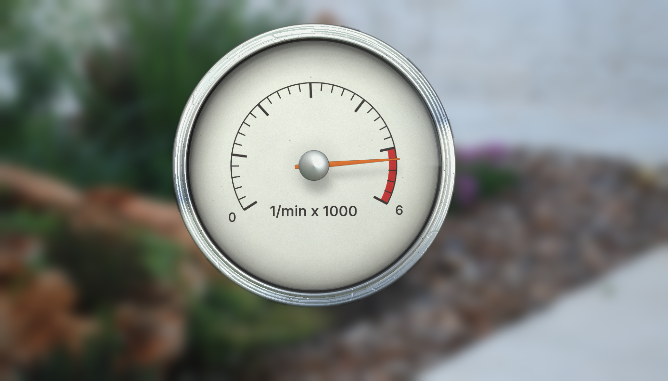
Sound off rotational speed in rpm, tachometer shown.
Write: 5200 rpm
